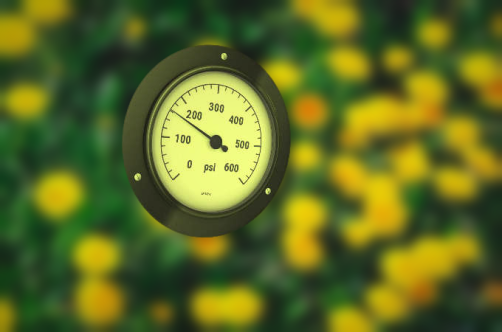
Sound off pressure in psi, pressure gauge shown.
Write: 160 psi
